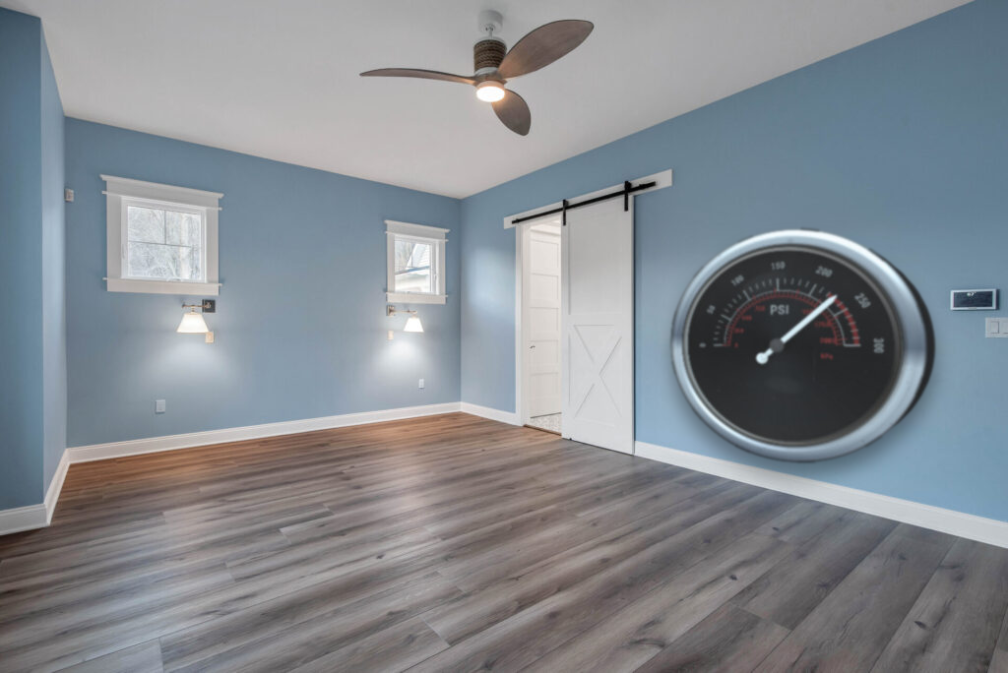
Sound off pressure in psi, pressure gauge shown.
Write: 230 psi
